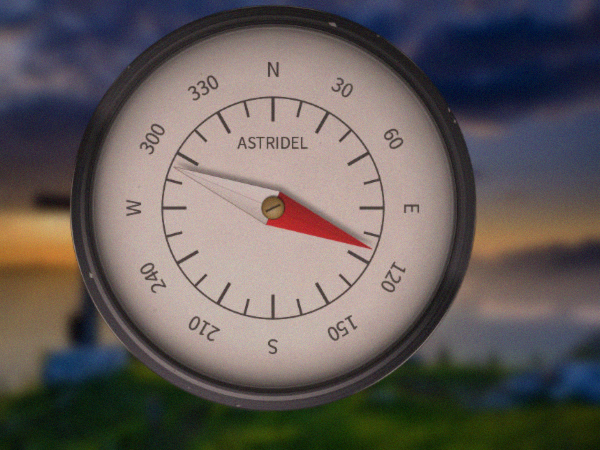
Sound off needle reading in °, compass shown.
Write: 112.5 °
